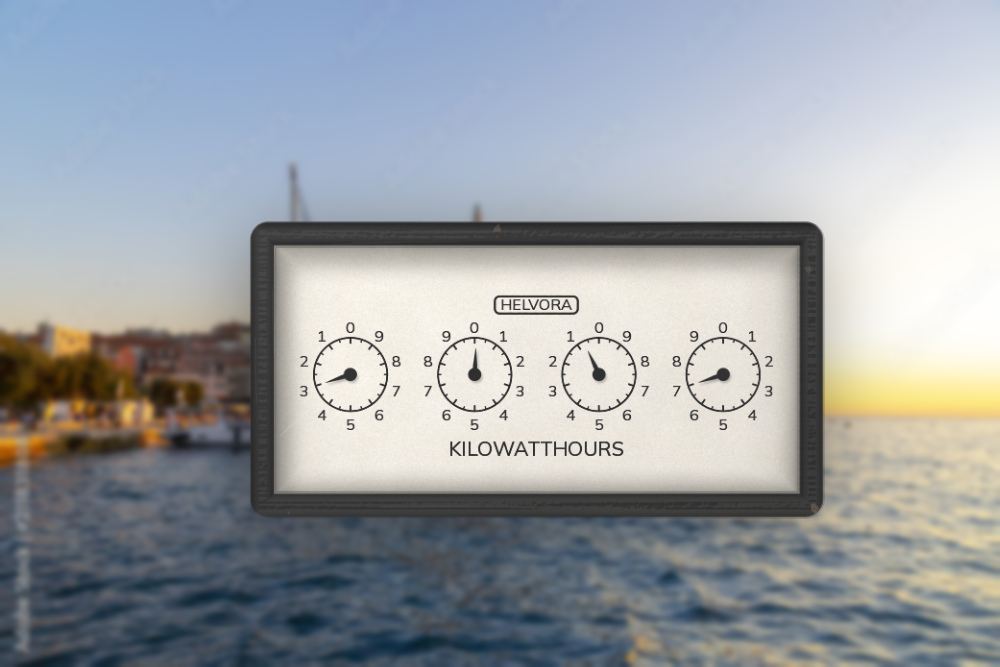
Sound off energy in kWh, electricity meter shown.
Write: 3007 kWh
